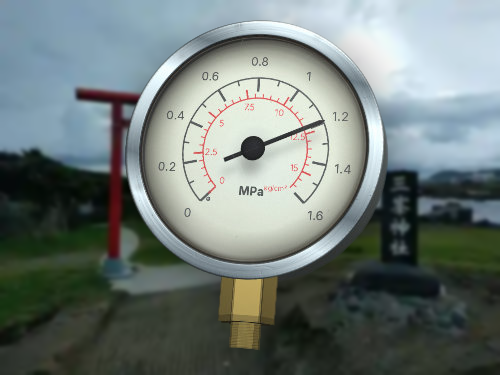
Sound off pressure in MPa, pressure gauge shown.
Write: 1.2 MPa
